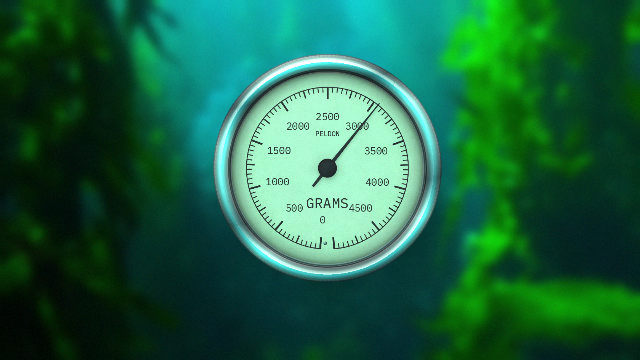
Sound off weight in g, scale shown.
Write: 3050 g
